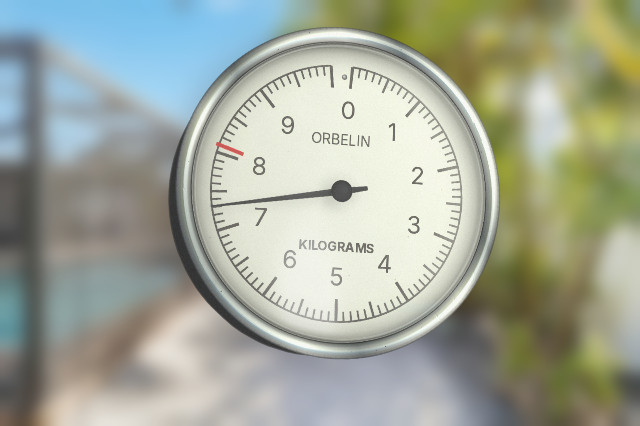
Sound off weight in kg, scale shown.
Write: 7.3 kg
